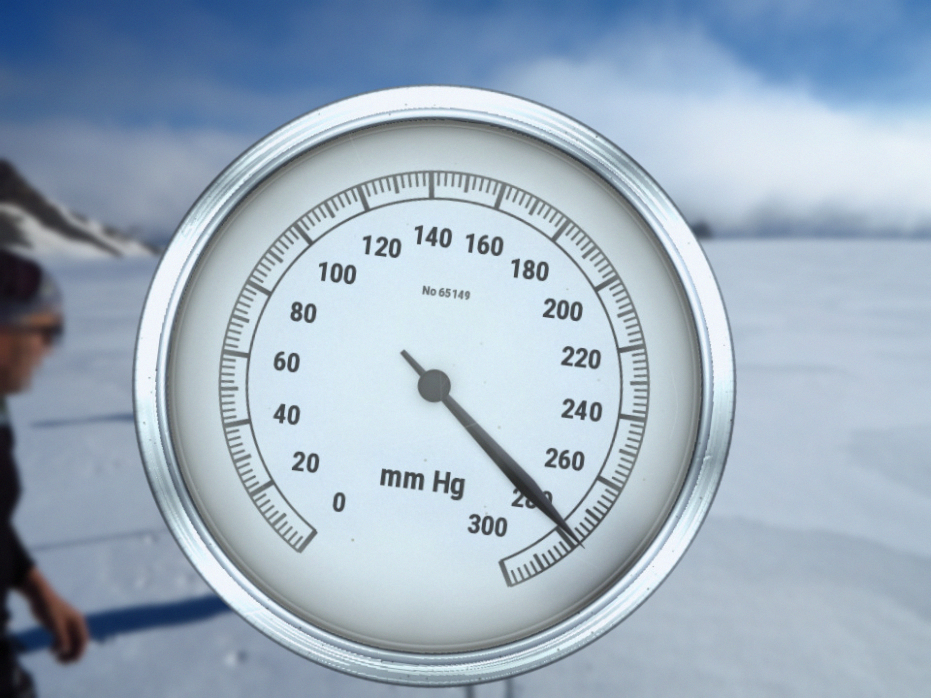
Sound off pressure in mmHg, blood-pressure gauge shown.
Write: 278 mmHg
